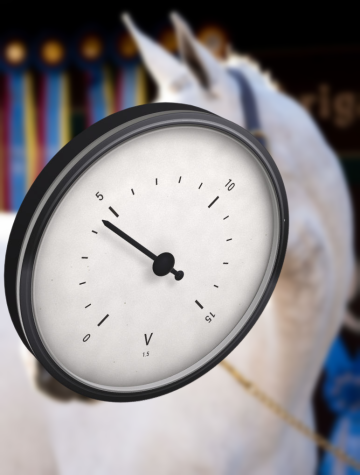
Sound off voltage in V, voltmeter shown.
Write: 4.5 V
